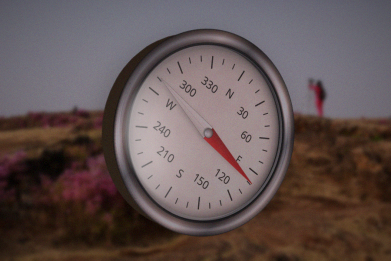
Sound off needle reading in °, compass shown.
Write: 100 °
